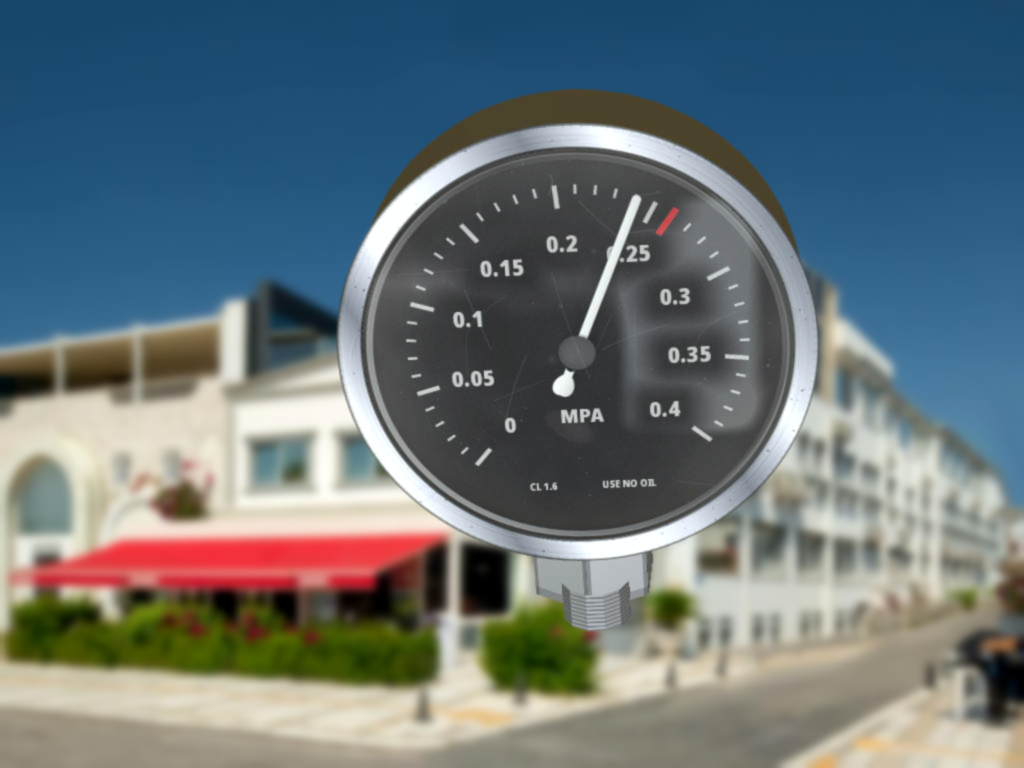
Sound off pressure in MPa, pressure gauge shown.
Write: 0.24 MPa
